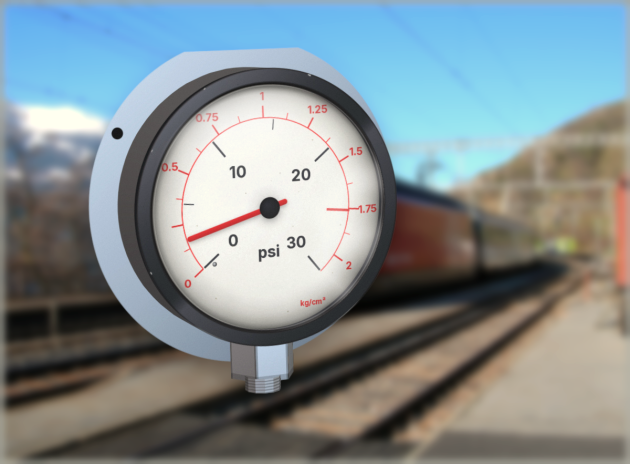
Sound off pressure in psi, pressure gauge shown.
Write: 2.5 psi
